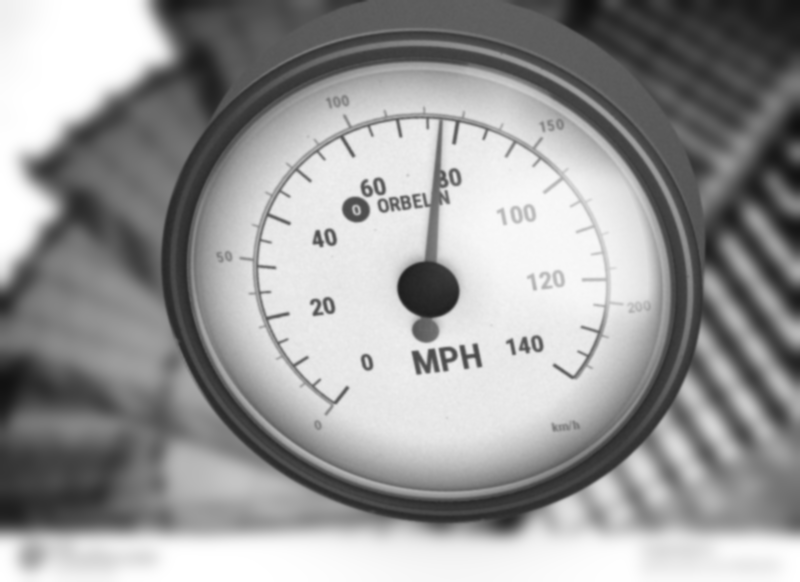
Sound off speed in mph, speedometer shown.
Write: 77.5 mph
